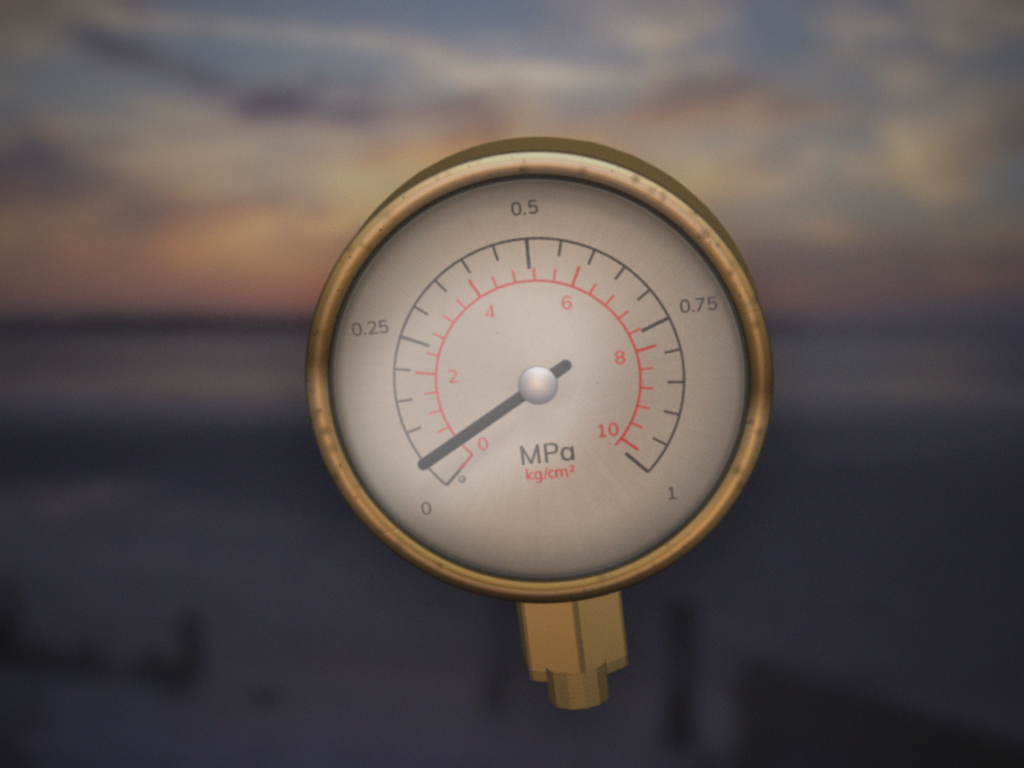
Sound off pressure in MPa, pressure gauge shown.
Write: 0.05 MPa
